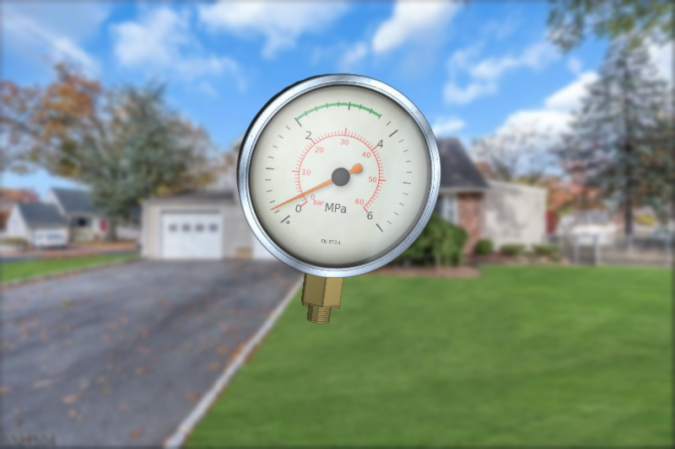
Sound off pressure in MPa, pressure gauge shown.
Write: 0.3 MPa
